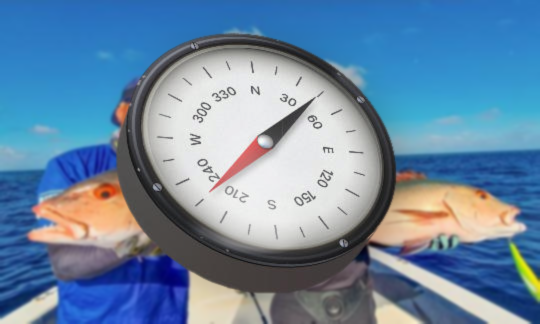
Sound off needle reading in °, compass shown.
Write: 225 °
